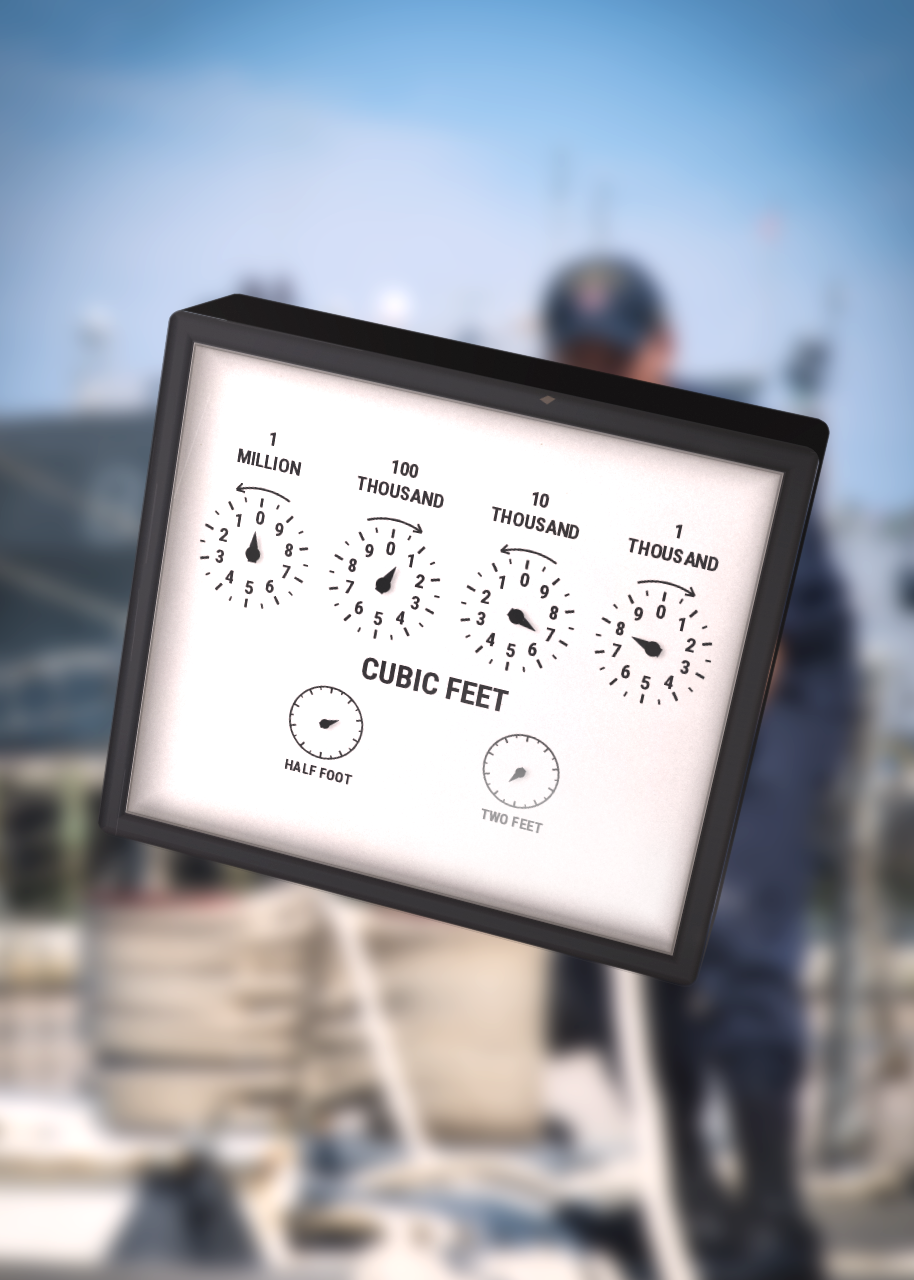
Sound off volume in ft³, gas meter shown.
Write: 6800 ft³
